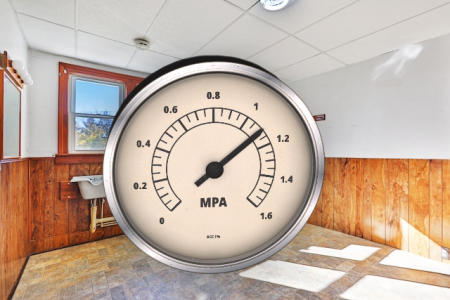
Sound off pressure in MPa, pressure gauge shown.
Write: 1.1 MPa
